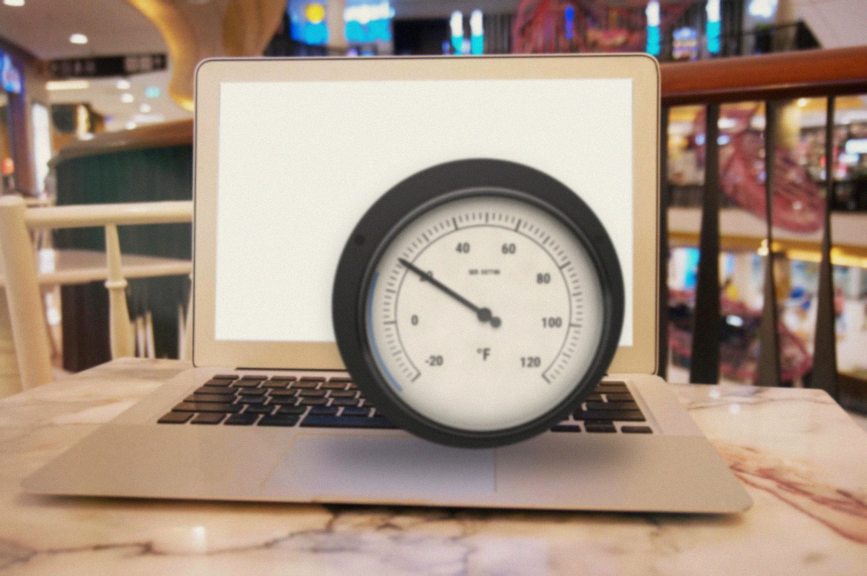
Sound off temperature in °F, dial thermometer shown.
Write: 20 °F
